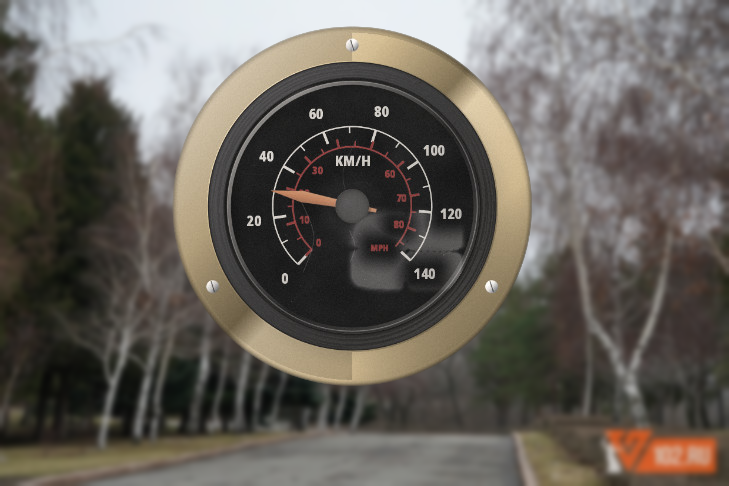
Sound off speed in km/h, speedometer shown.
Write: 30 km/h
